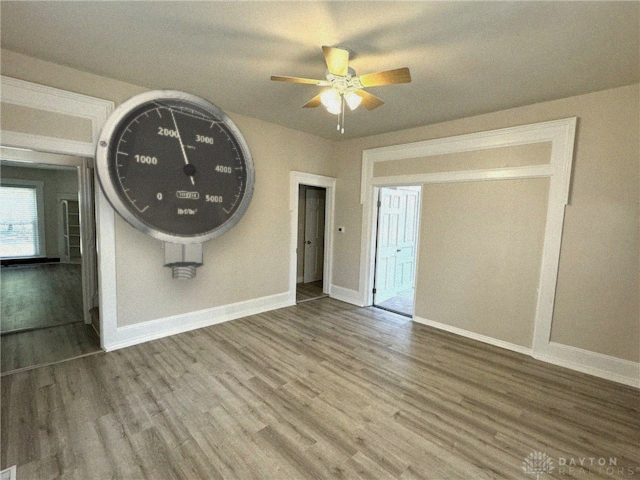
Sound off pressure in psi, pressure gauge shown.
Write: 2200 psi
